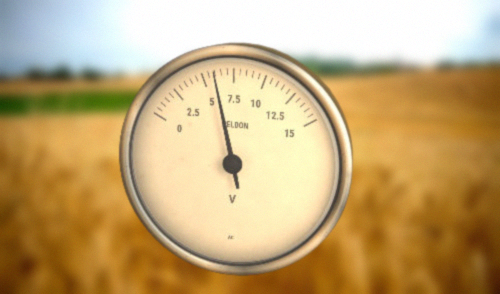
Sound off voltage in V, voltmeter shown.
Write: 6 V
